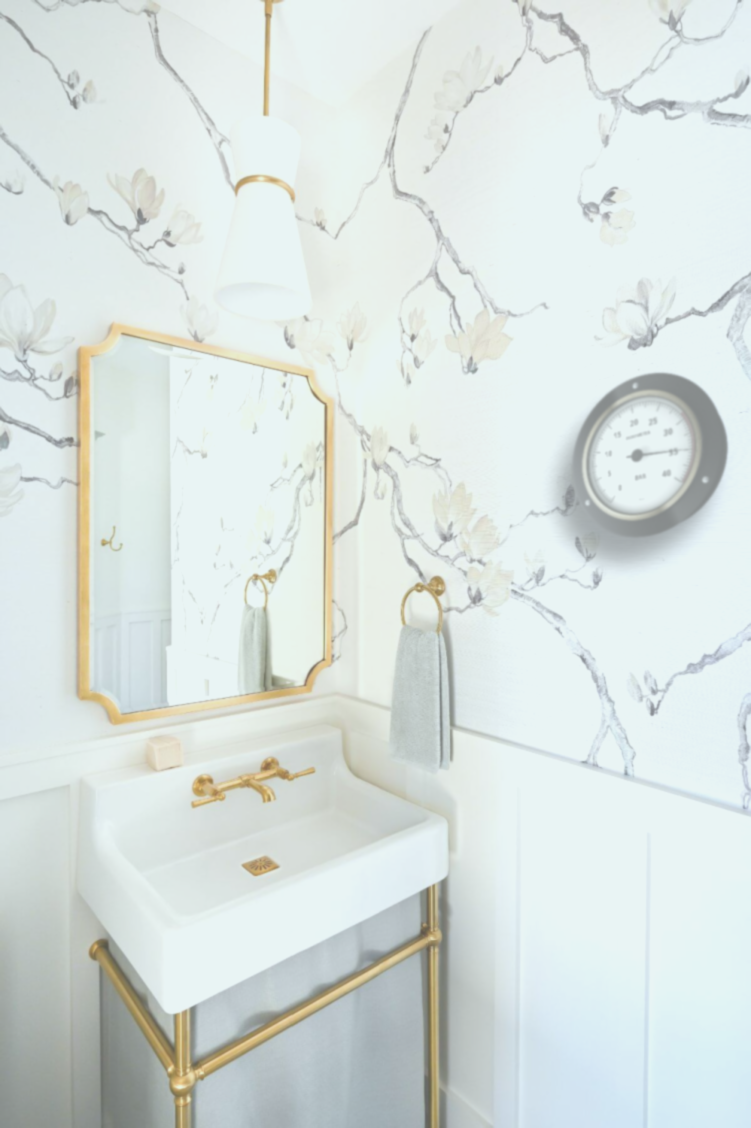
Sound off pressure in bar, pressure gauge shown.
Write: 35 bar
